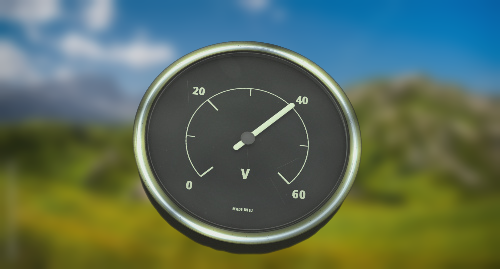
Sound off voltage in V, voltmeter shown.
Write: 40 V
